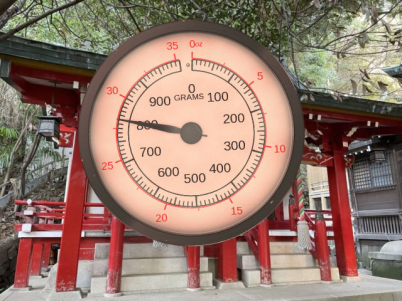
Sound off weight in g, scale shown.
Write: 800 g
